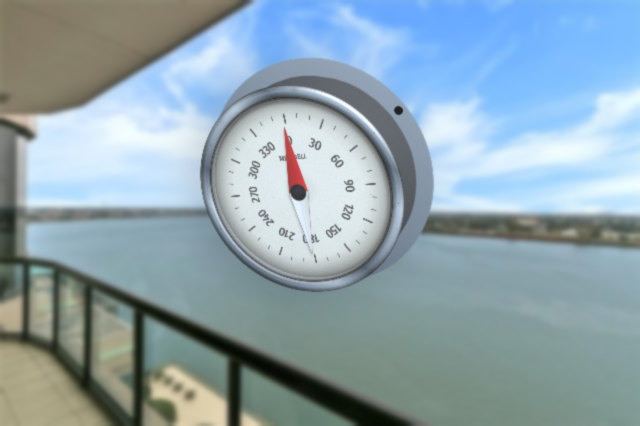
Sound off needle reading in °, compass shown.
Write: 0 °
